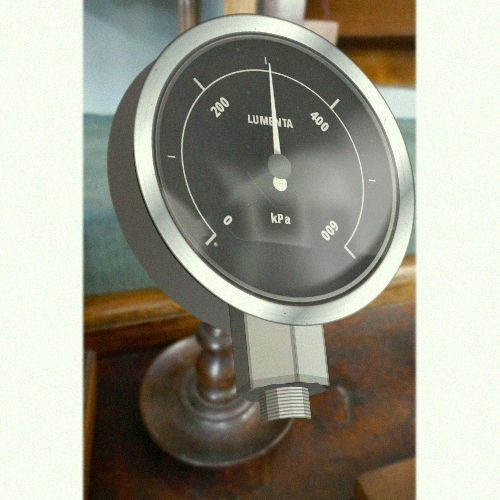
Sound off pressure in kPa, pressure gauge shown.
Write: 300 kPa
